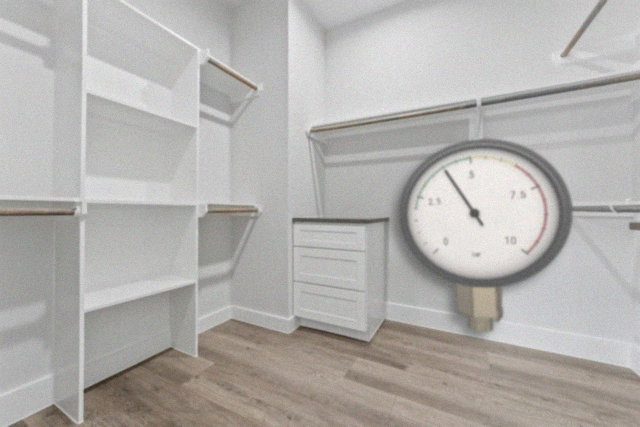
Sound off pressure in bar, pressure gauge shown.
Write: 4 bar
